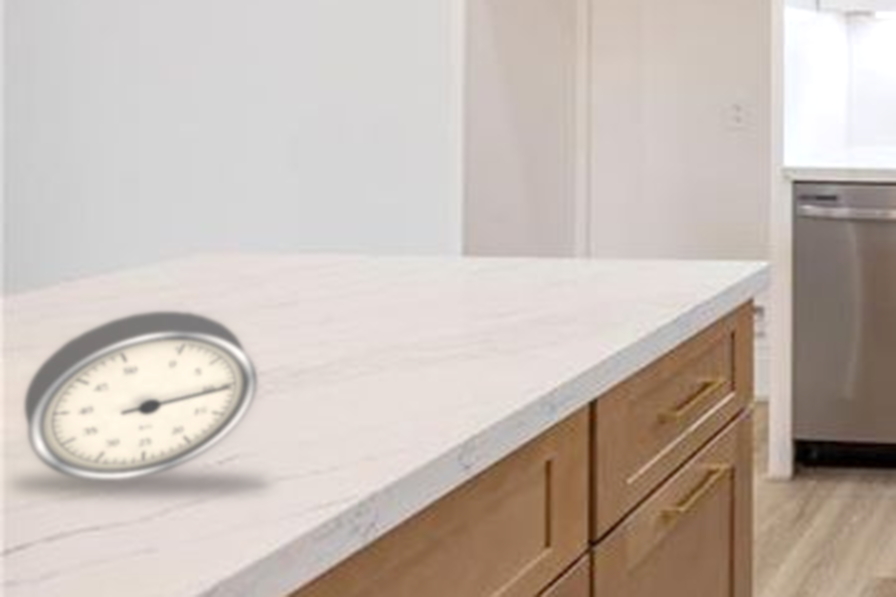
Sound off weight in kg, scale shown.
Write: 10 kg
